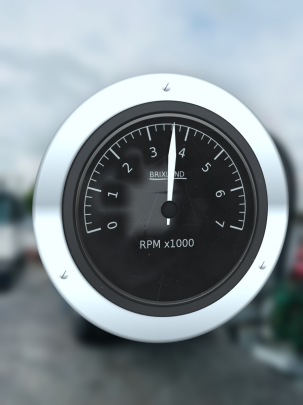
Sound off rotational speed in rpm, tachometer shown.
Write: 3600 rpm
